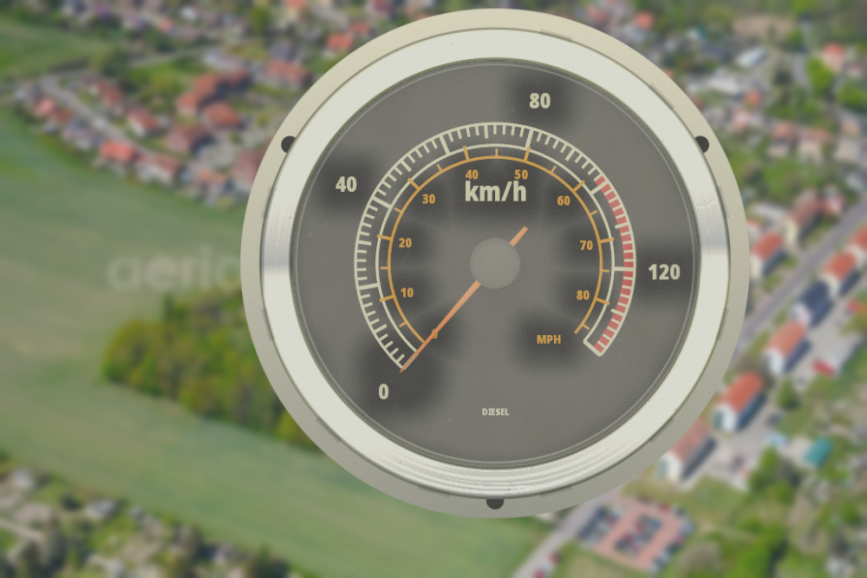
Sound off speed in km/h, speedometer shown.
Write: 0 km/h
